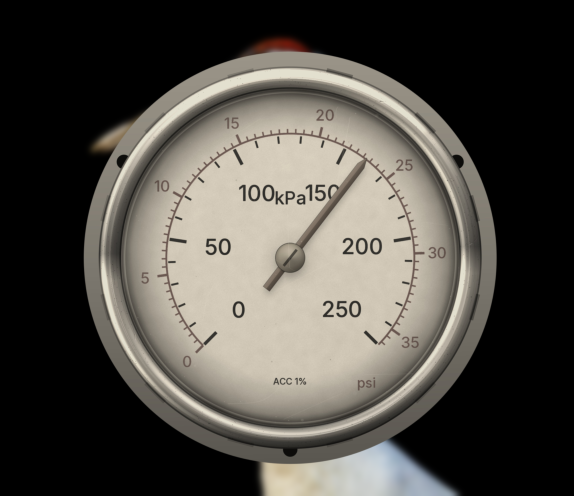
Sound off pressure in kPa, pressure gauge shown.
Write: 160 kPa
